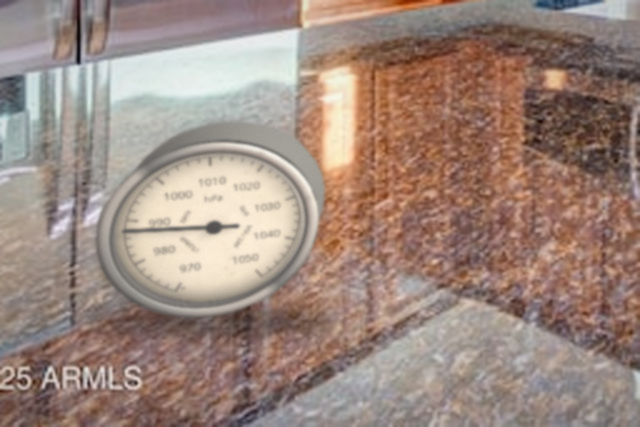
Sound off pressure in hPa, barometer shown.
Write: 988 hPa
